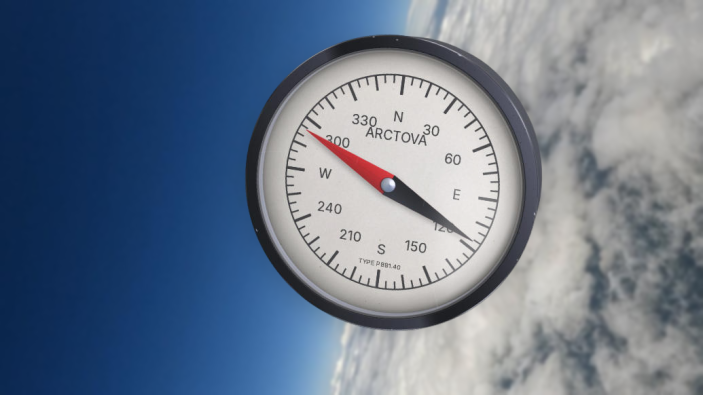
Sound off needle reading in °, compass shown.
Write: 295 °
